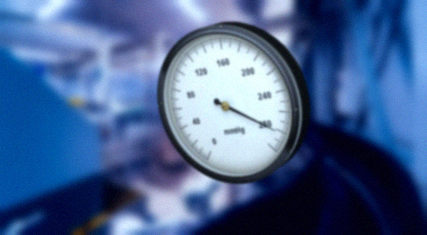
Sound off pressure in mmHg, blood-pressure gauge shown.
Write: 280 mmHg
